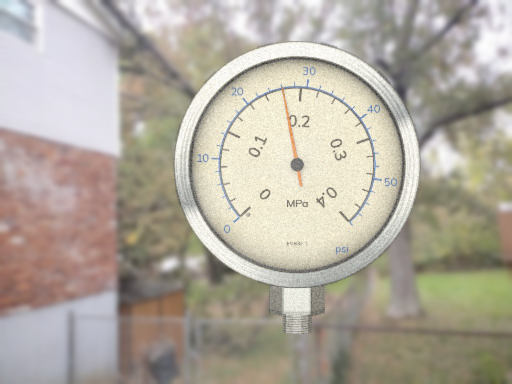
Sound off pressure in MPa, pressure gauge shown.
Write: 0.18 MPa
